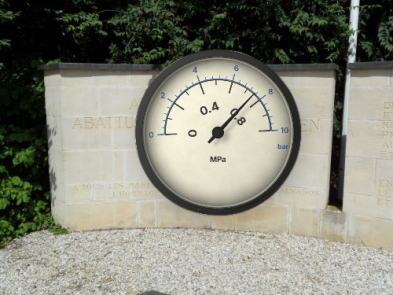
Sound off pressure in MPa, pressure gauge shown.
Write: 0.75 MPa
